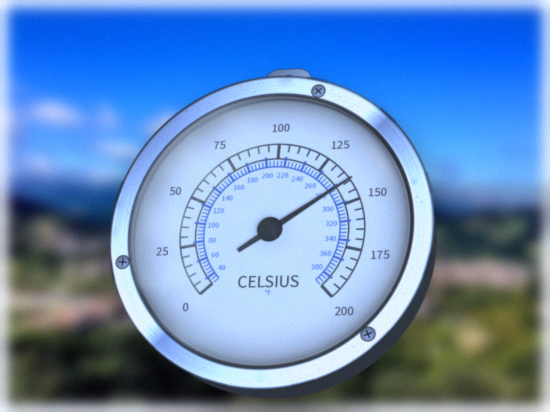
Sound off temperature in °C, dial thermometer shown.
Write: 140 °C
